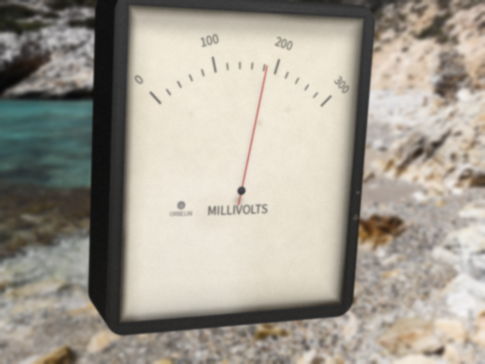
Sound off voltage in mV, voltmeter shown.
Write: 180 mV
